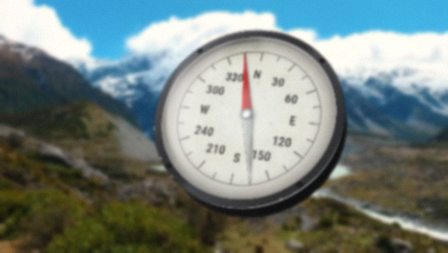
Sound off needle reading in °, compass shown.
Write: 345 °
